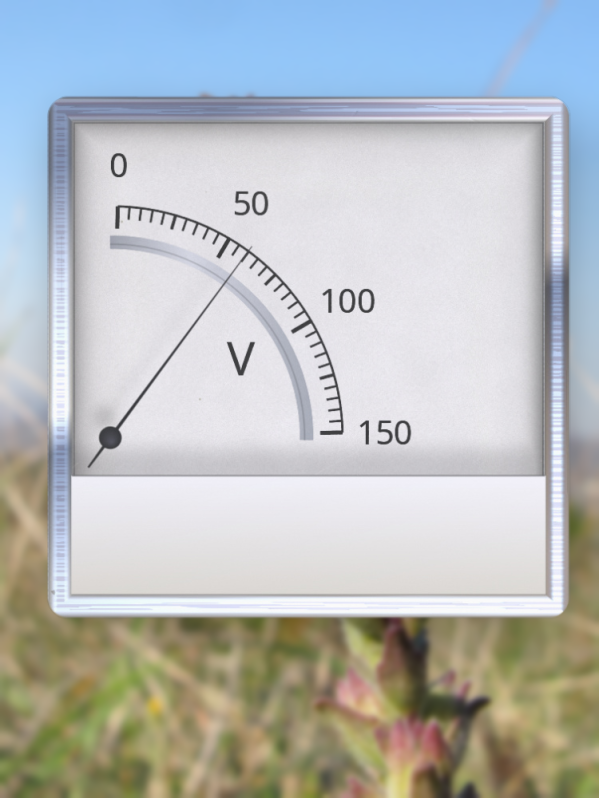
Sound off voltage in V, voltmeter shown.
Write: 60 V
